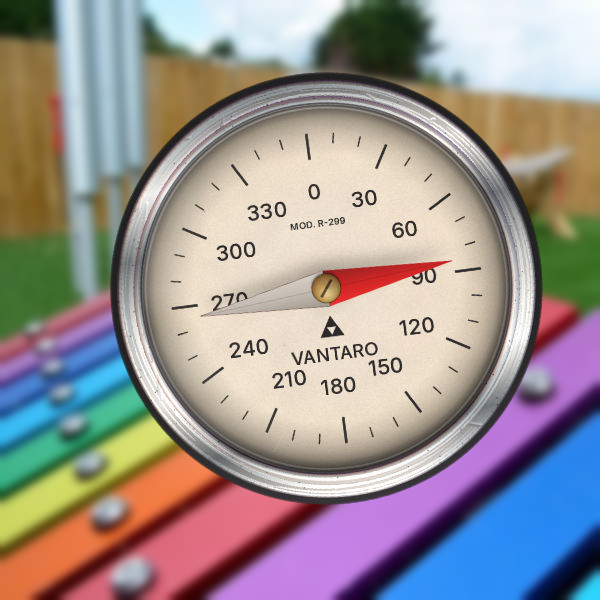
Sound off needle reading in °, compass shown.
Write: 85 °
